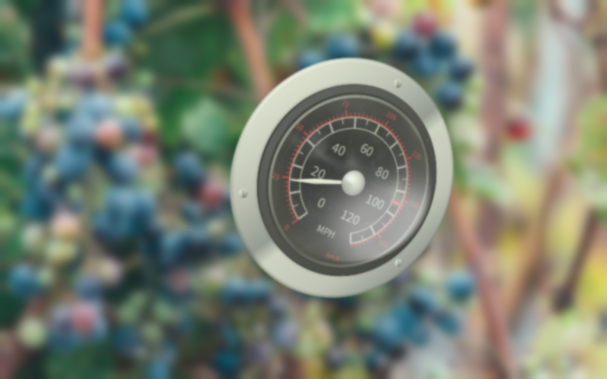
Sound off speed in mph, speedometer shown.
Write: 15 mph
